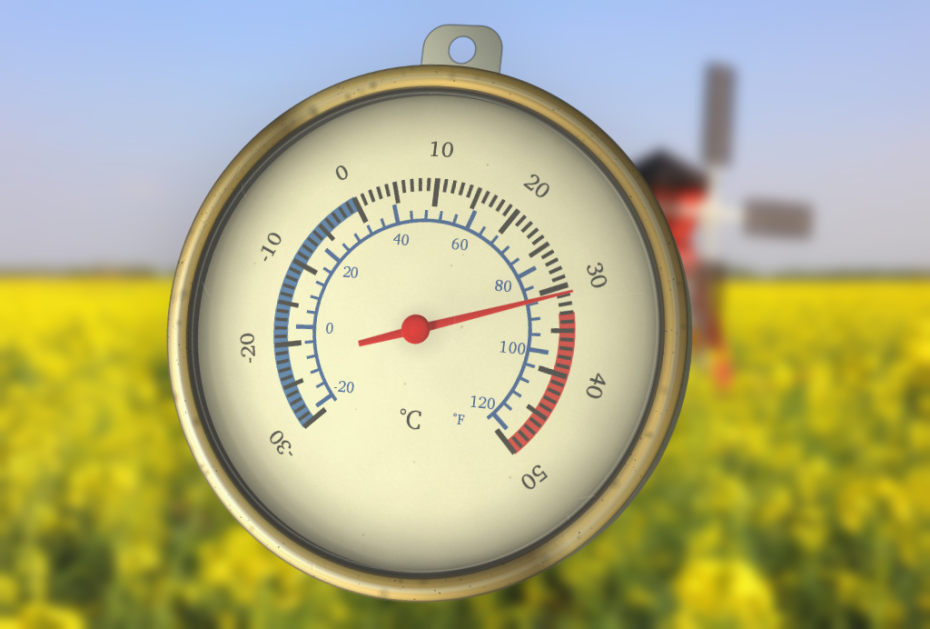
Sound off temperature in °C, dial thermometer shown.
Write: 31 °C
